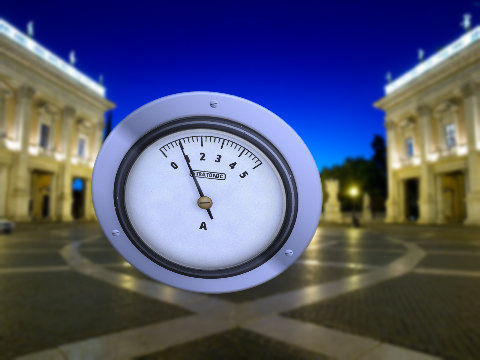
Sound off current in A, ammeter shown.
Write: 1 A
